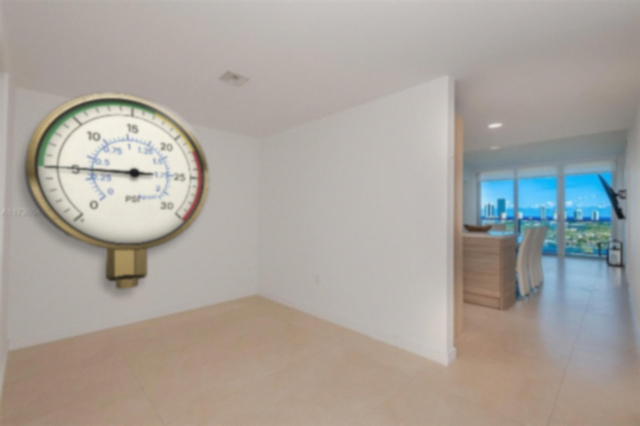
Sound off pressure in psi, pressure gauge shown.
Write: 5 psi
